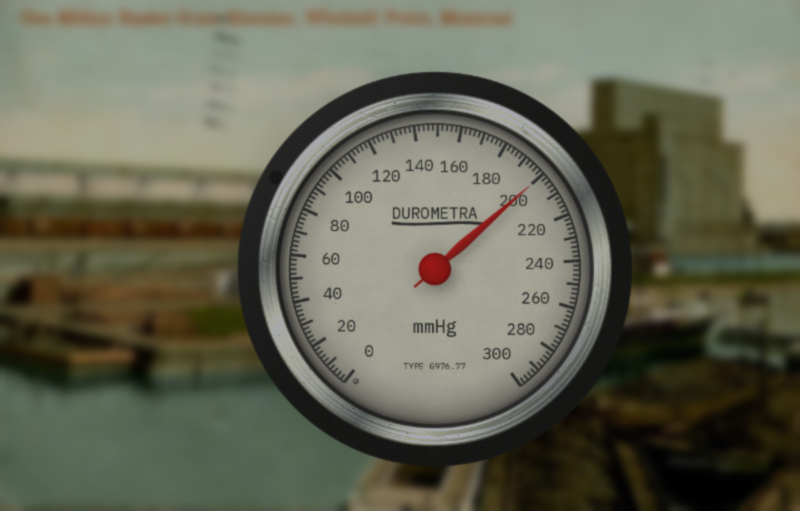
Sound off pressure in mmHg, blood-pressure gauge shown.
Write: 200 mmHg
